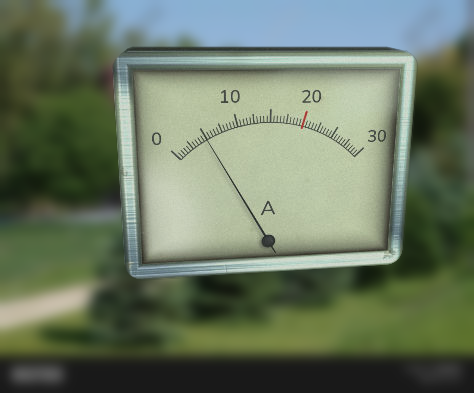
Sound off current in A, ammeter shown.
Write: 5 A
